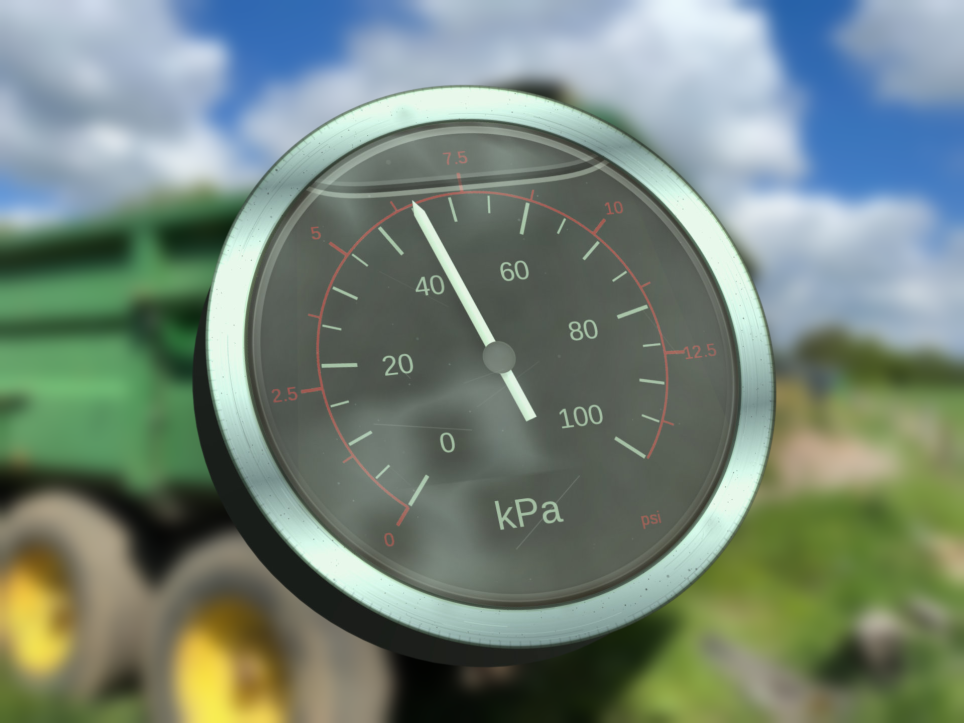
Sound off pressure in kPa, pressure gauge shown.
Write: 45 kPa
